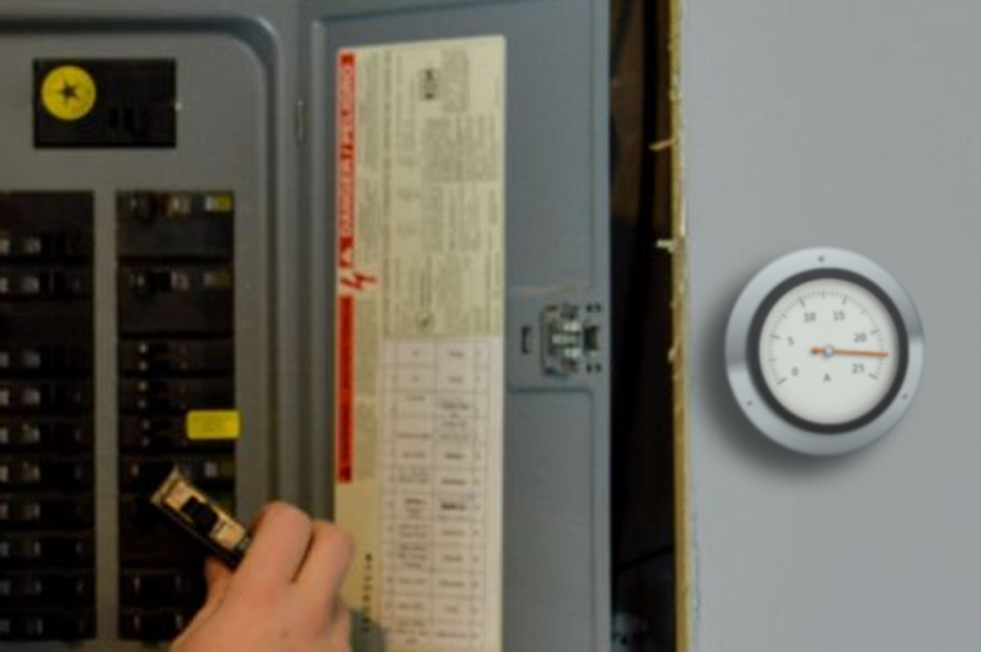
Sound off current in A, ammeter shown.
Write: 22.5 A
